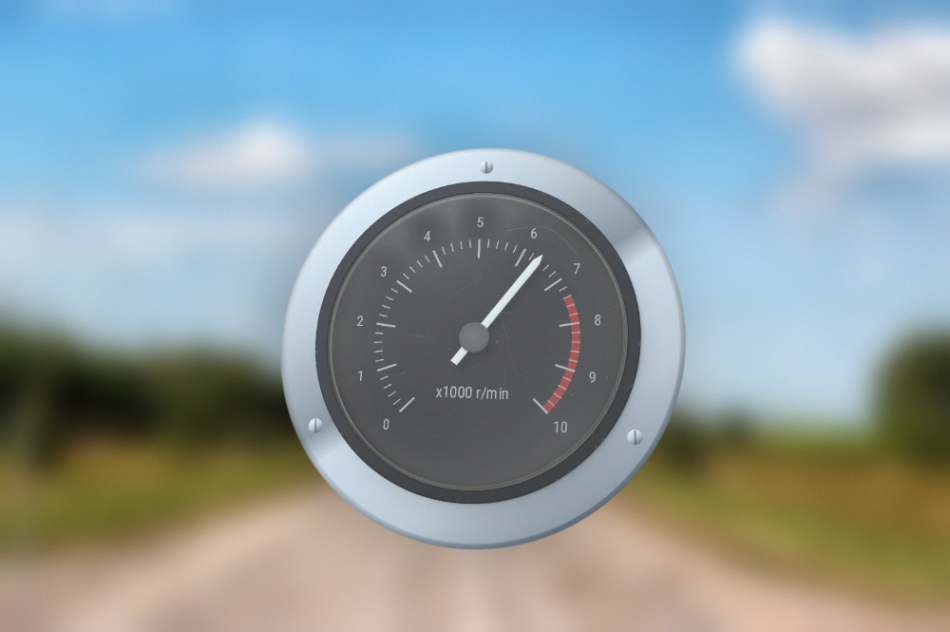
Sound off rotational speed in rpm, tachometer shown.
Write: 6400 rpm
